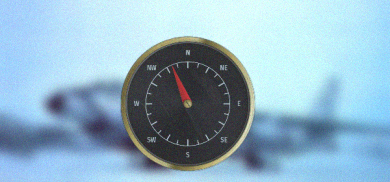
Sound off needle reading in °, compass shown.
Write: 337.5 °
